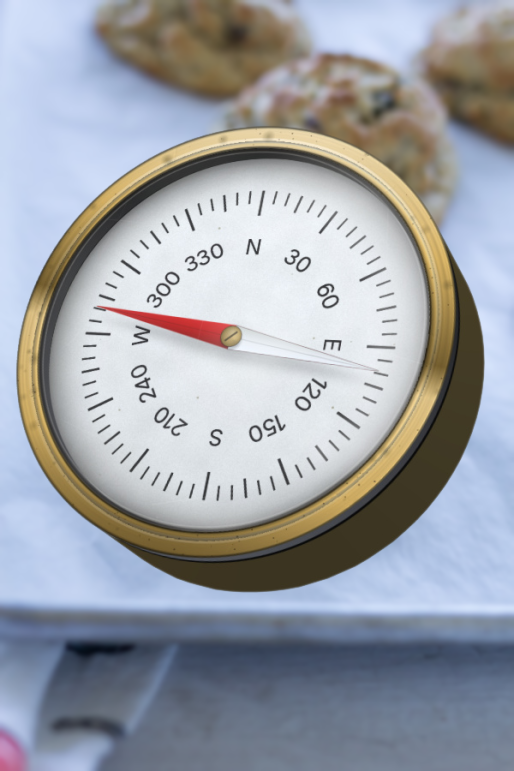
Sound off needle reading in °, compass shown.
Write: 280 °
